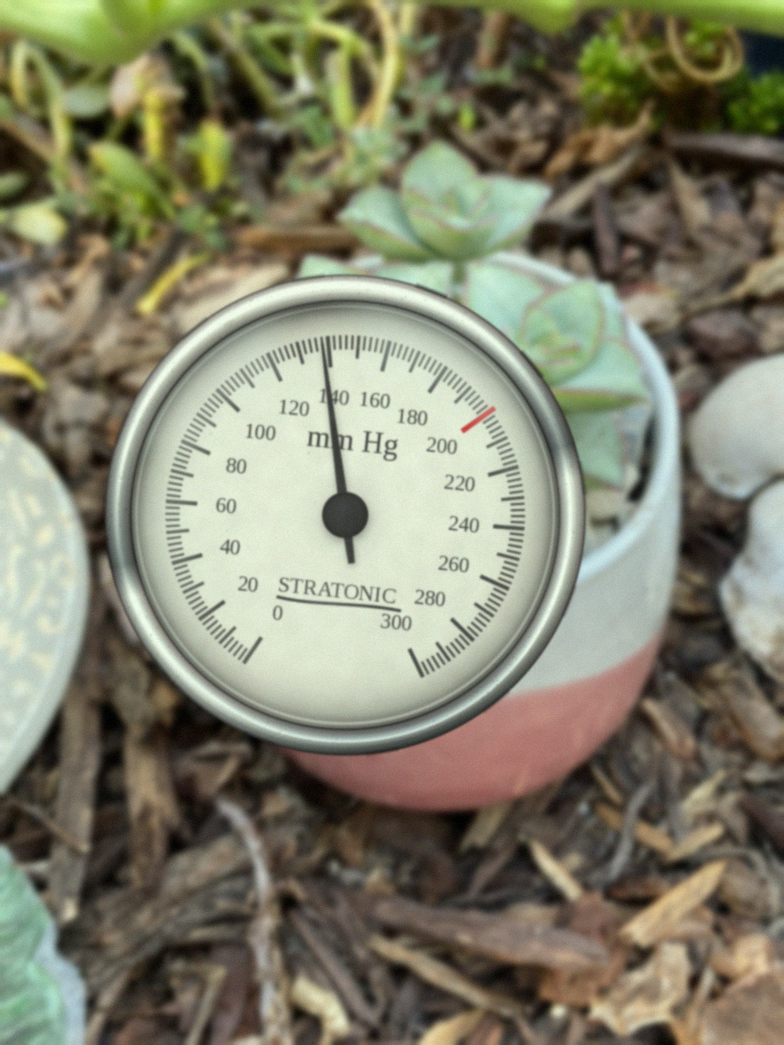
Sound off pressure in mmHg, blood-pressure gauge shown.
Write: 138 mmHg
